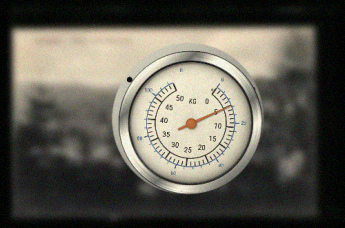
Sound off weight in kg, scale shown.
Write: 5 kg
